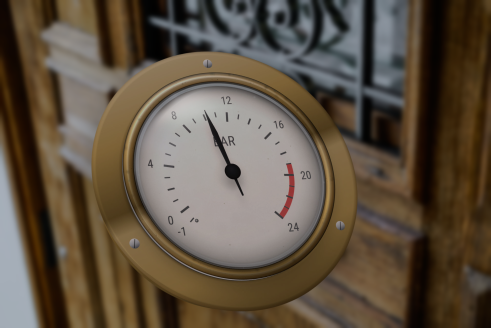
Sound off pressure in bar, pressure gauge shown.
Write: 10 bar
